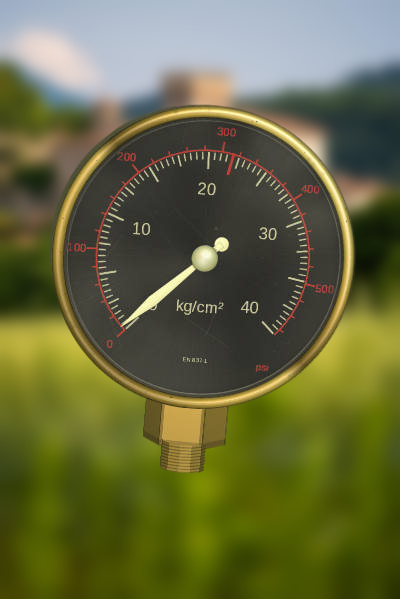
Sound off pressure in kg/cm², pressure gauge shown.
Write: 0.5 kg/cm²
